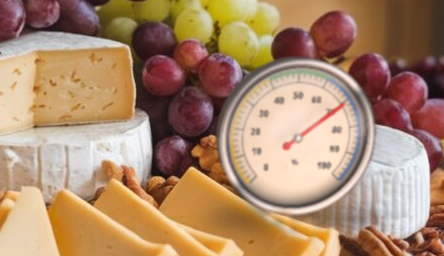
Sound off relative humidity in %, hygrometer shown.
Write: 70 %
